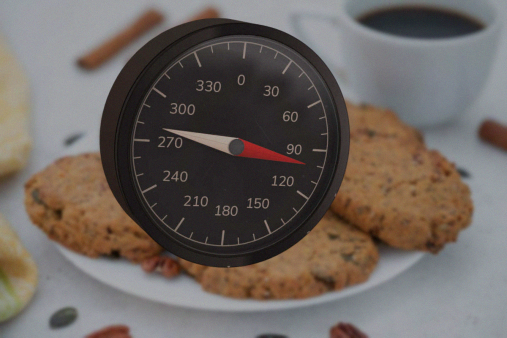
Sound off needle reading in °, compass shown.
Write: 100 °
